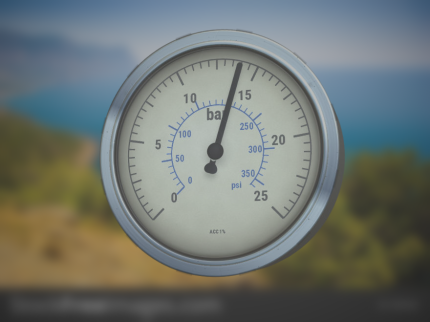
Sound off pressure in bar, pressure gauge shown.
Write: 14 bar
